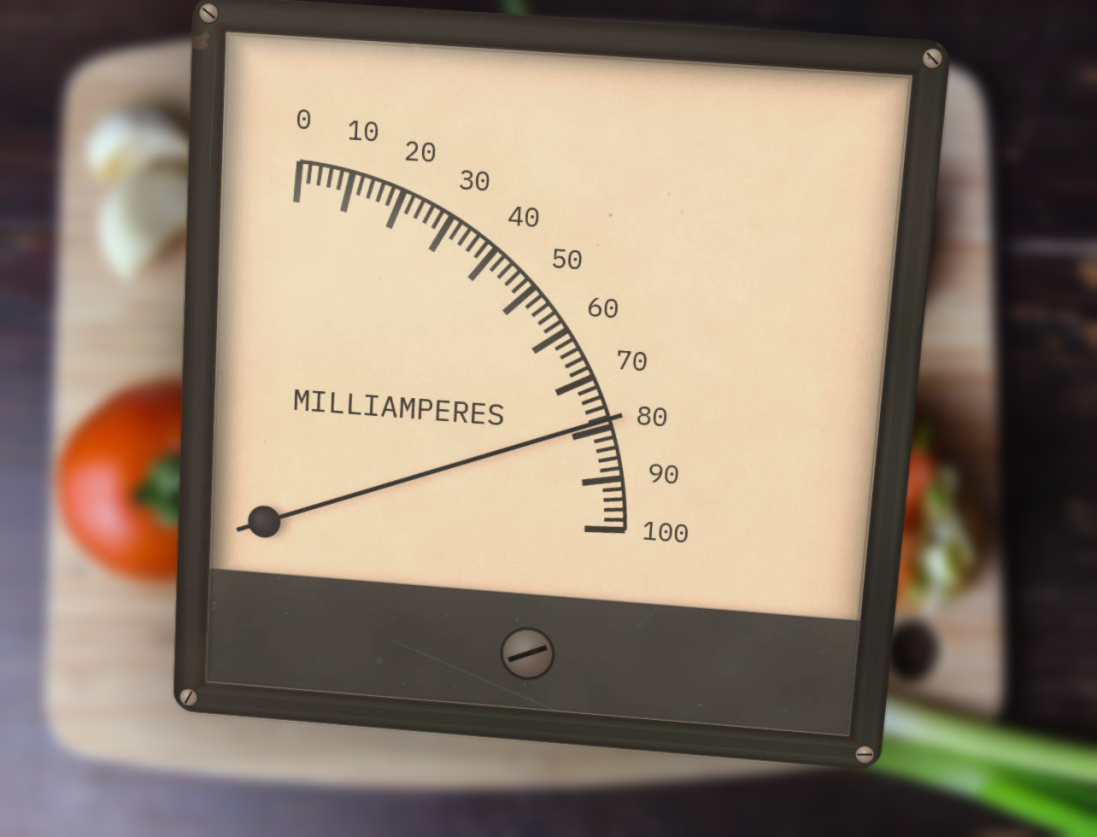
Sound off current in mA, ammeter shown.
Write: 78 mA
